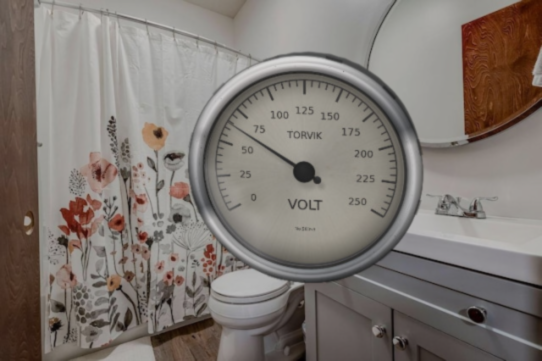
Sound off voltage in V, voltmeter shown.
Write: 65 V
